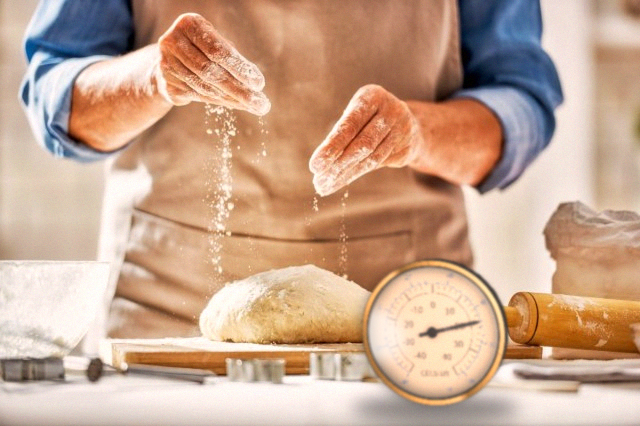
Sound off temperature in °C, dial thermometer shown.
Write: 20 °C
